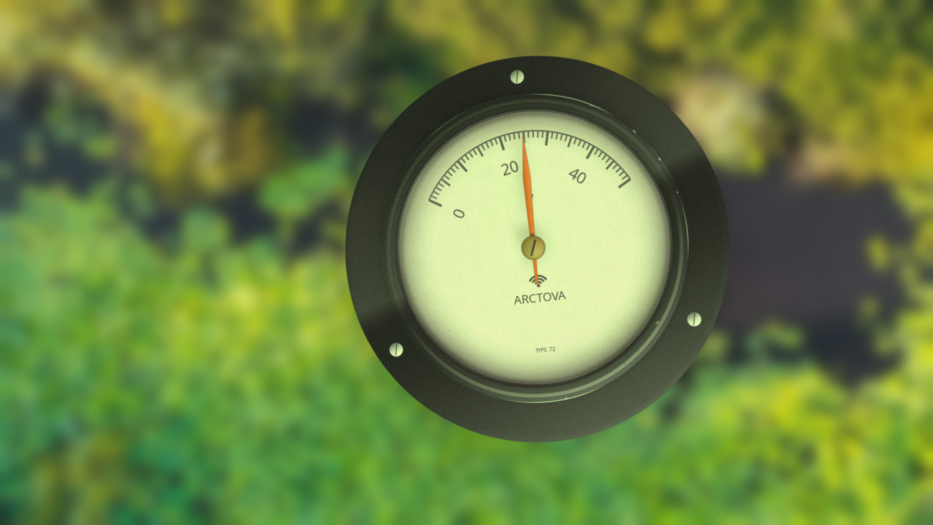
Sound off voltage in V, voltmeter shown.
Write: 25 V
